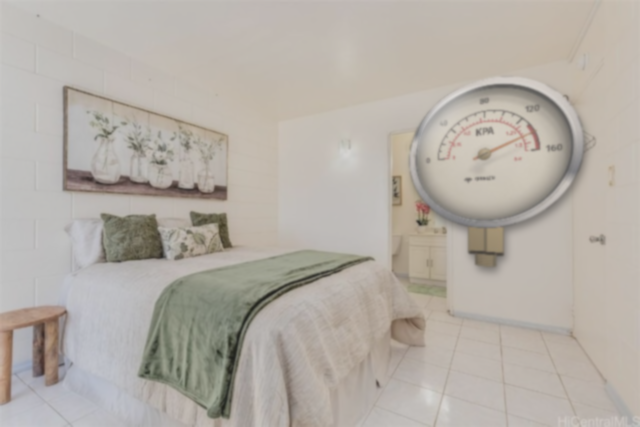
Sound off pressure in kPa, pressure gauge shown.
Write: 140 kPa
